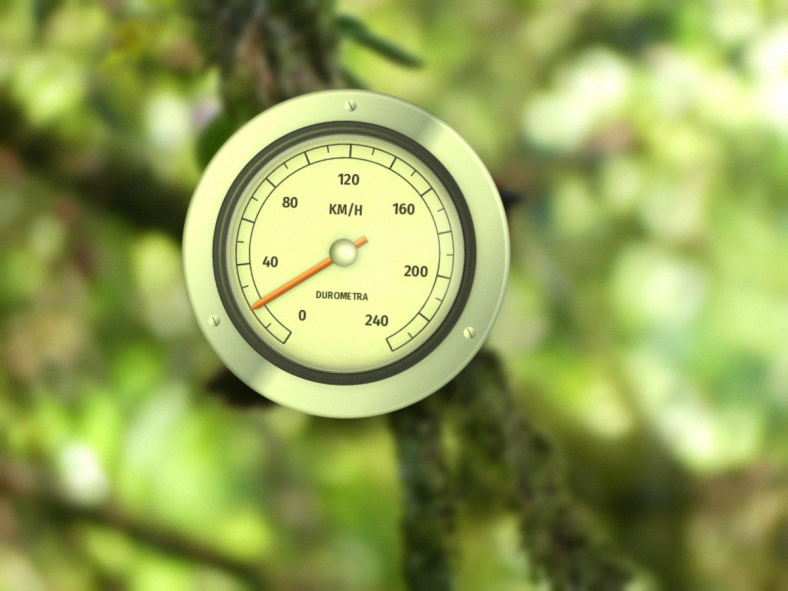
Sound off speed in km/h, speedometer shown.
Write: 20 km/h
